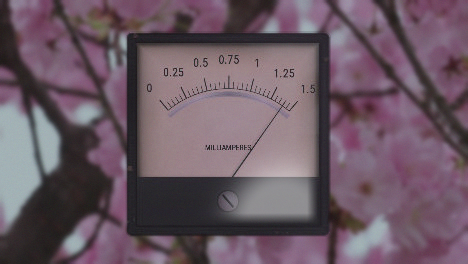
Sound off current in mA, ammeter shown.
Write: 1.4 mA
